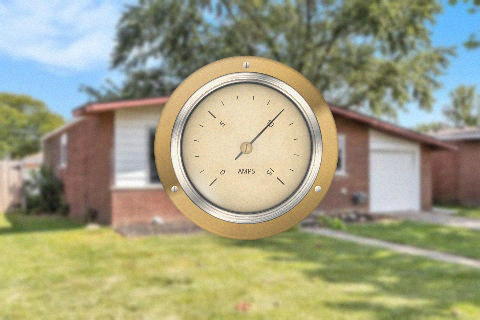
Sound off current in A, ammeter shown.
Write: 10 A
